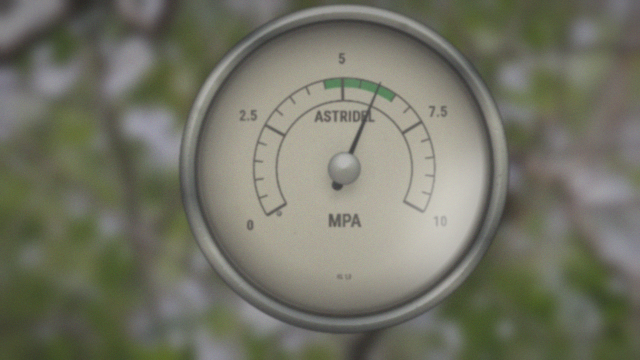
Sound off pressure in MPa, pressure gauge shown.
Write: 6 MPa
